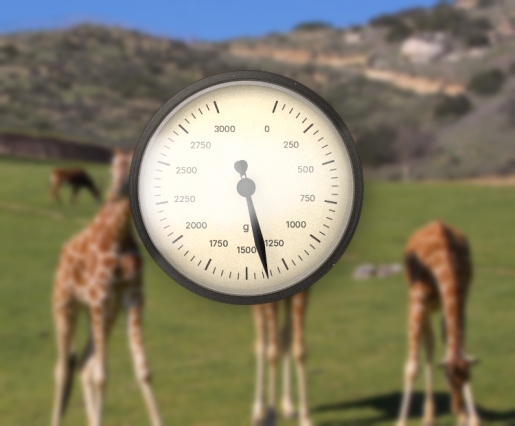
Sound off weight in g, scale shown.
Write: 1375 g
